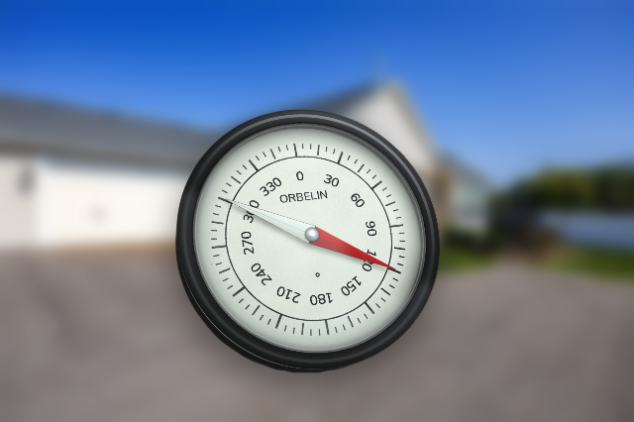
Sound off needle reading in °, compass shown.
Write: 120 °
